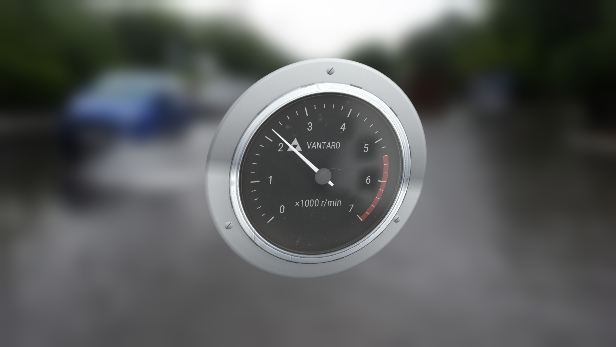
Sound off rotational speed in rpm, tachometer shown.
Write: 2200 rpm
